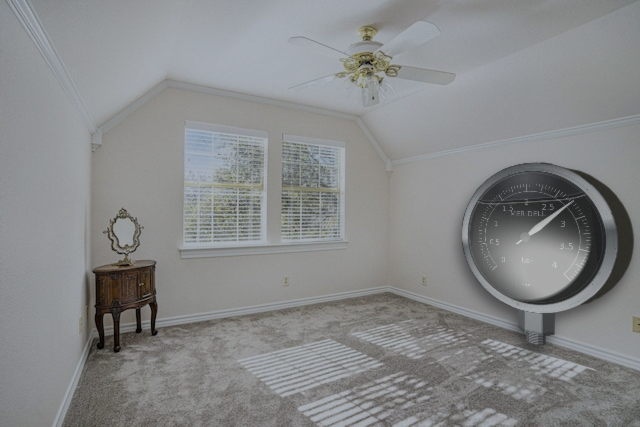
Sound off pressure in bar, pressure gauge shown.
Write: 2.75 bar
